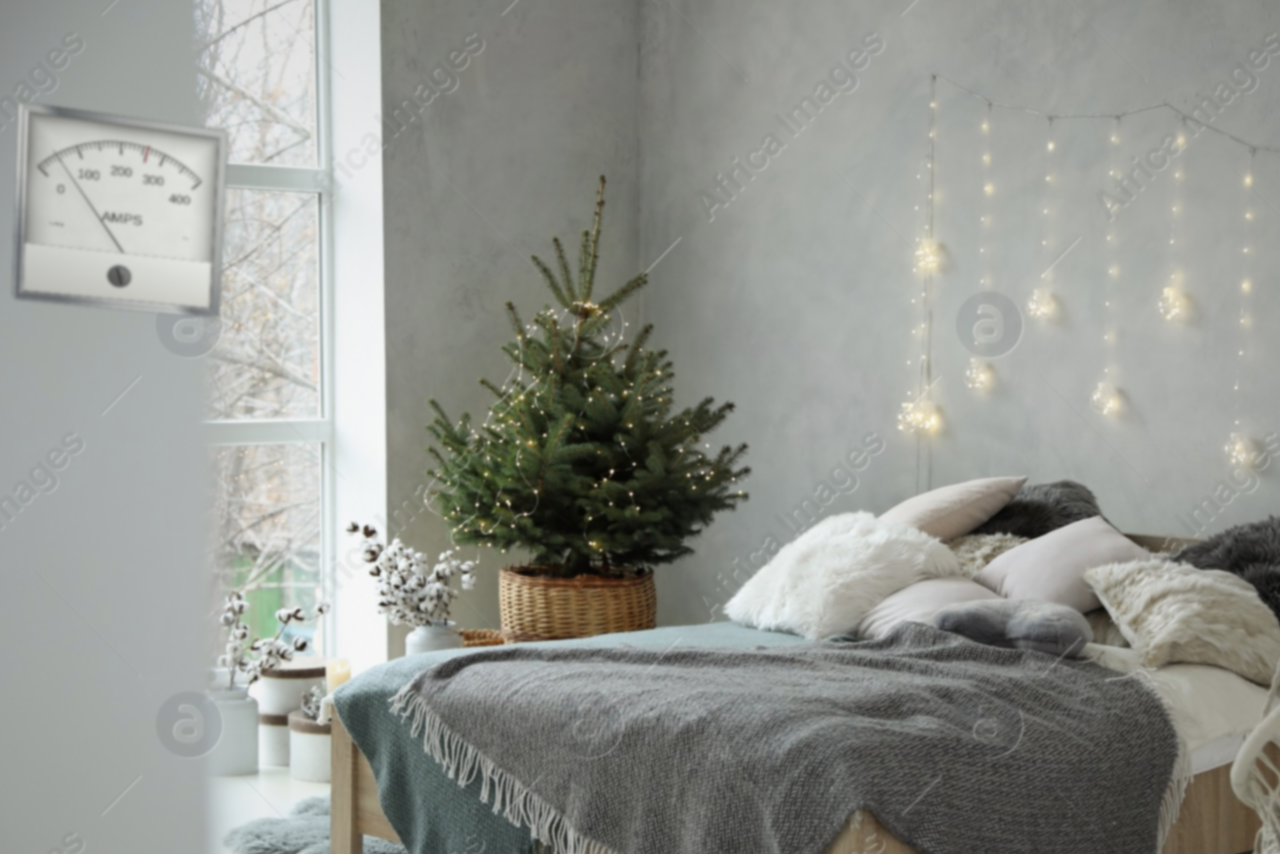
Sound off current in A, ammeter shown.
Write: 50 A
